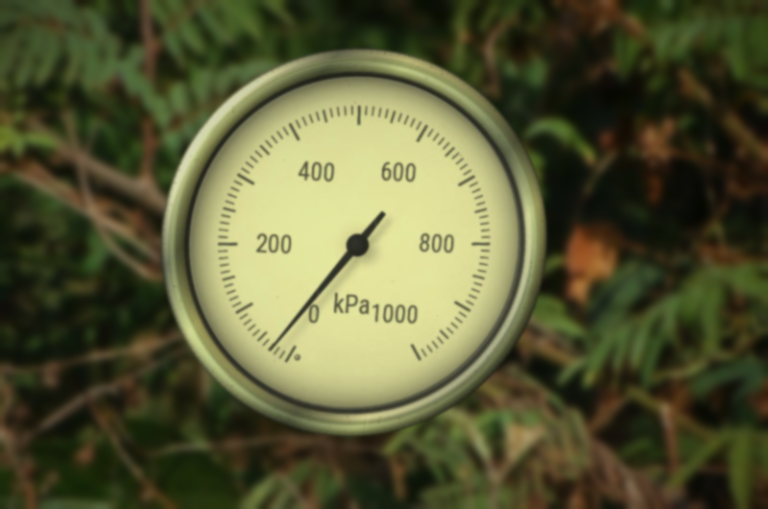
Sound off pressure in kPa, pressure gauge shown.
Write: 30 kPa
